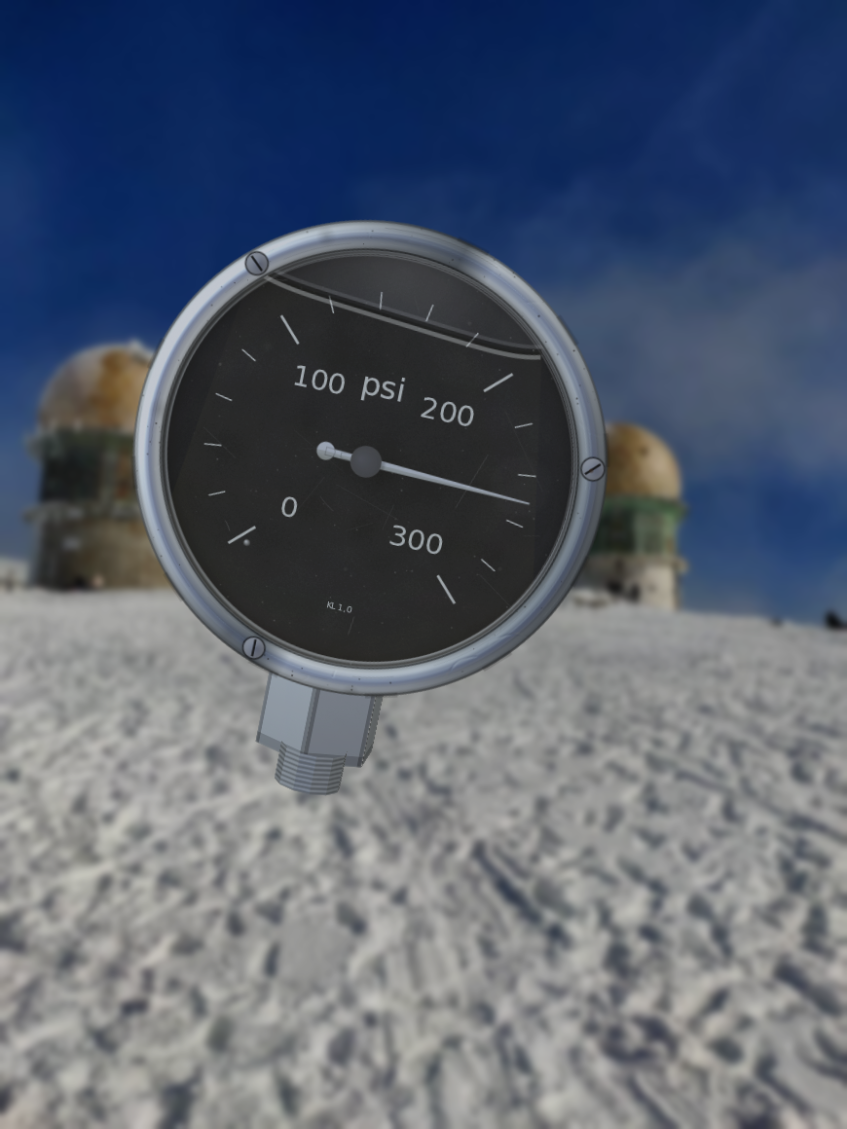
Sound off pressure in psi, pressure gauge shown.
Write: 250 psi
